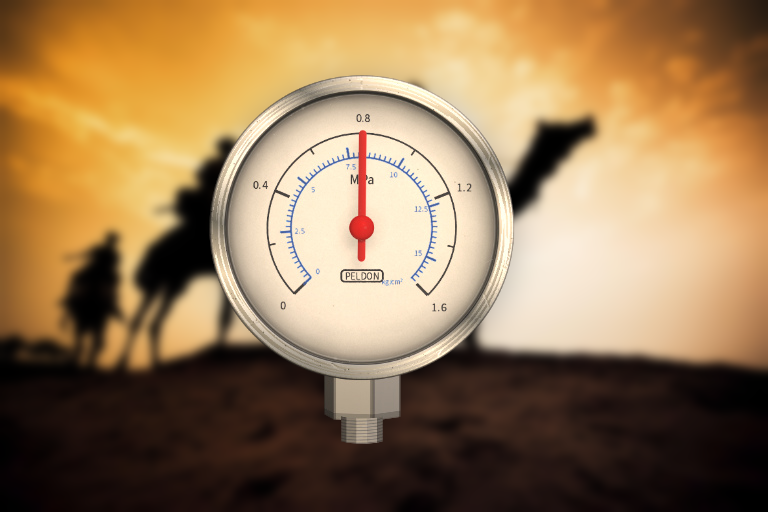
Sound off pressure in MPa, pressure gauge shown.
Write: 0.8 MPa
